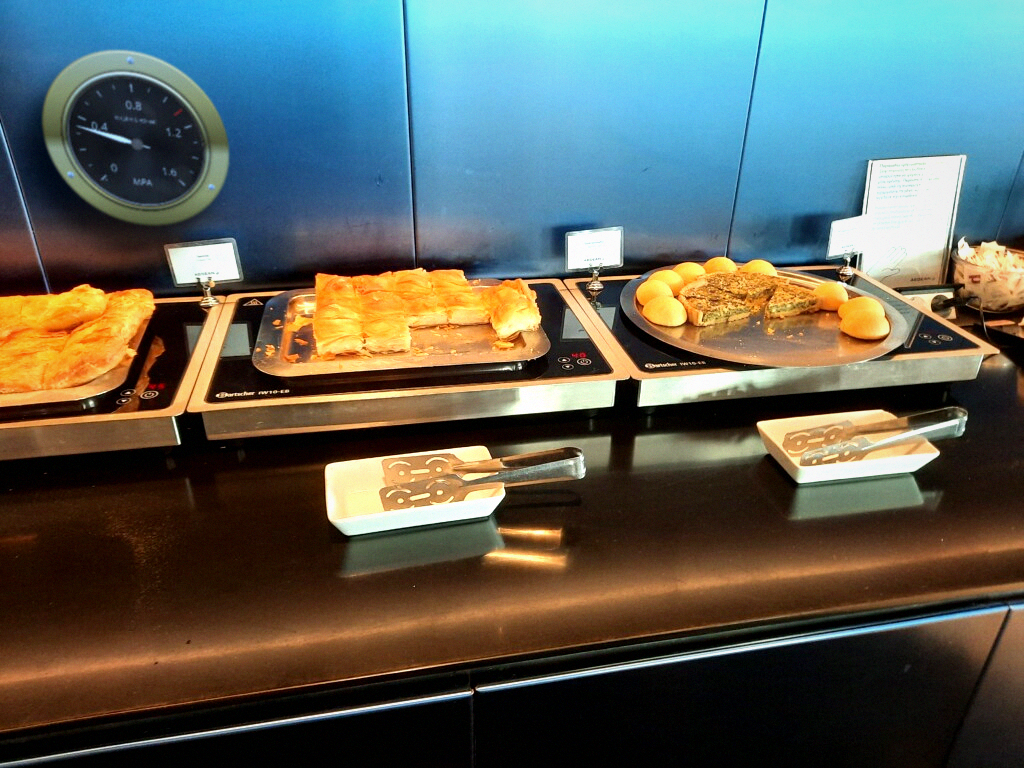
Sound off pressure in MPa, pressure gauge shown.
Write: 0.35 MPa
